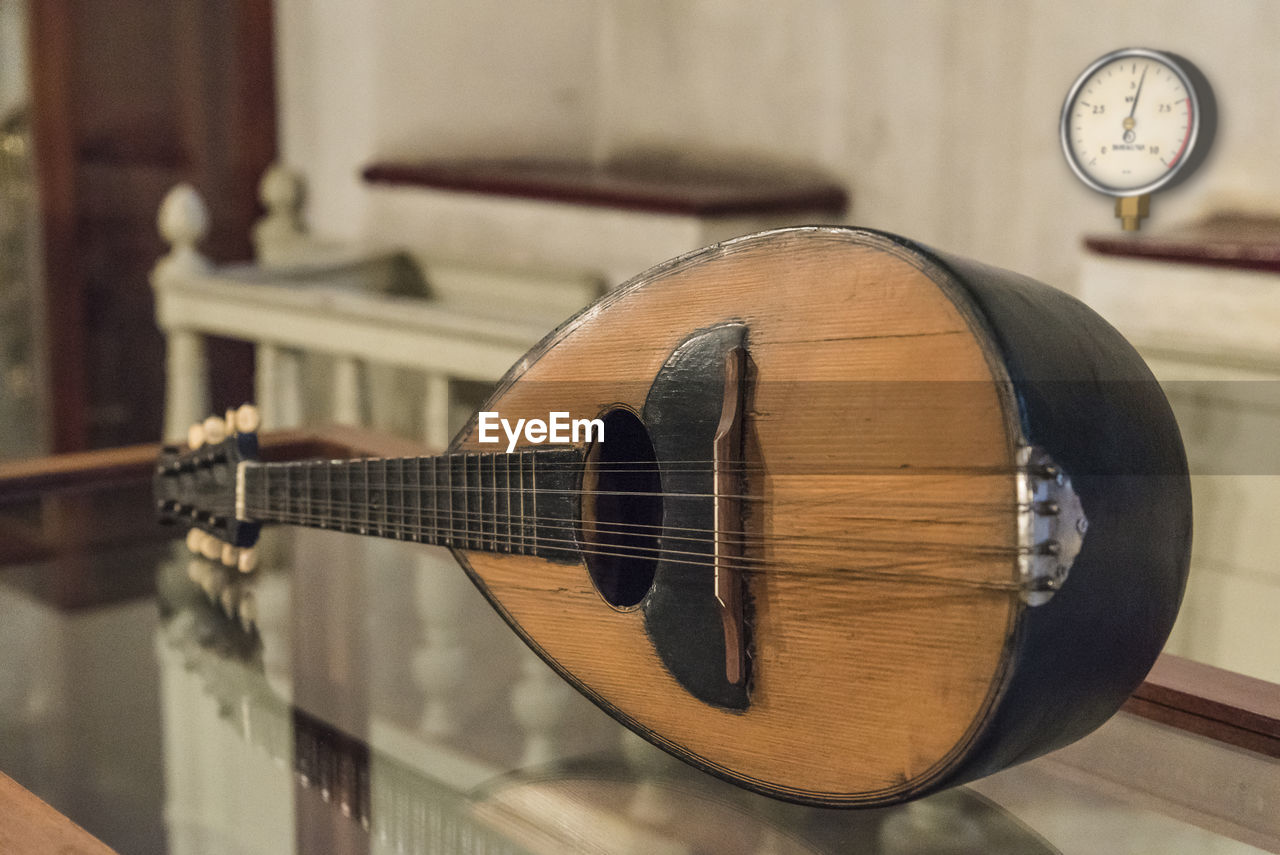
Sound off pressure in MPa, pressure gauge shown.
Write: 5.5 MPa
